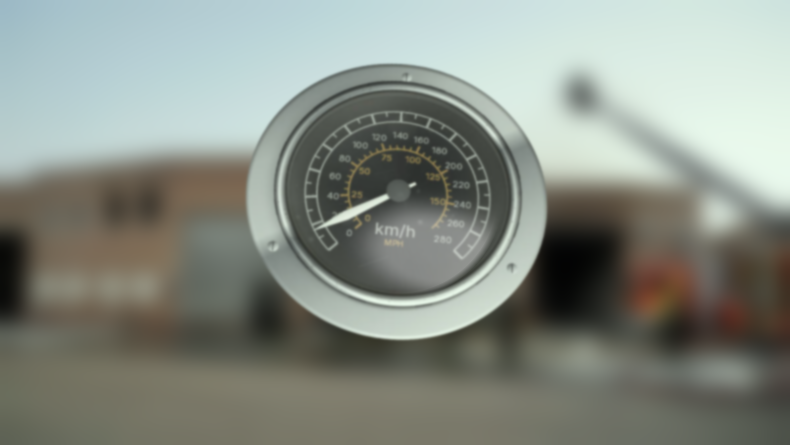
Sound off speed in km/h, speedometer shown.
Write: 15 km/h
